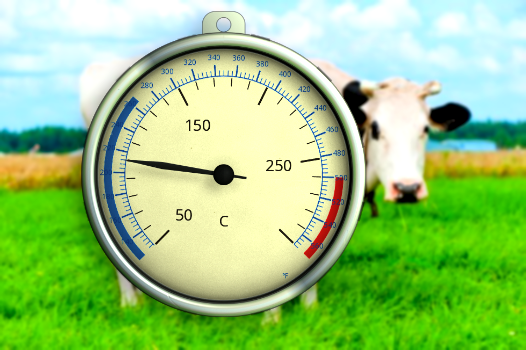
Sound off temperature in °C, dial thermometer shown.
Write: 100 °C
